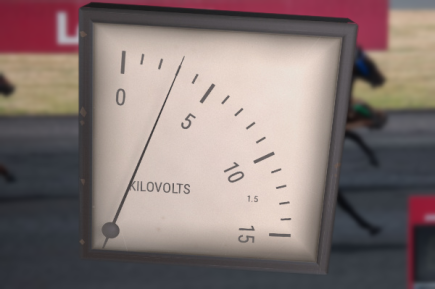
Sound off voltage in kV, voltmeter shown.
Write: 3 kV
